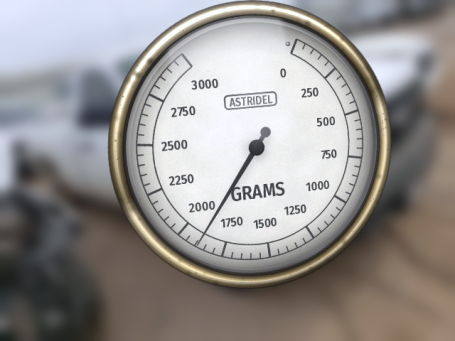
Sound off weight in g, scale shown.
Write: 1900 g
